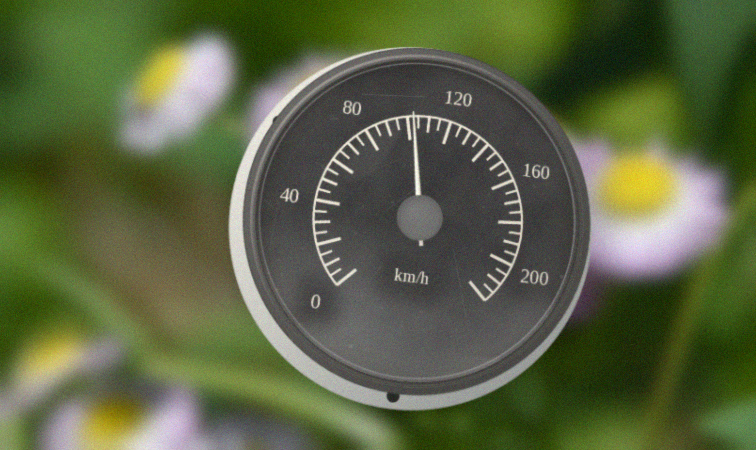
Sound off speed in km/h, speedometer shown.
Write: 102.5 km/h
